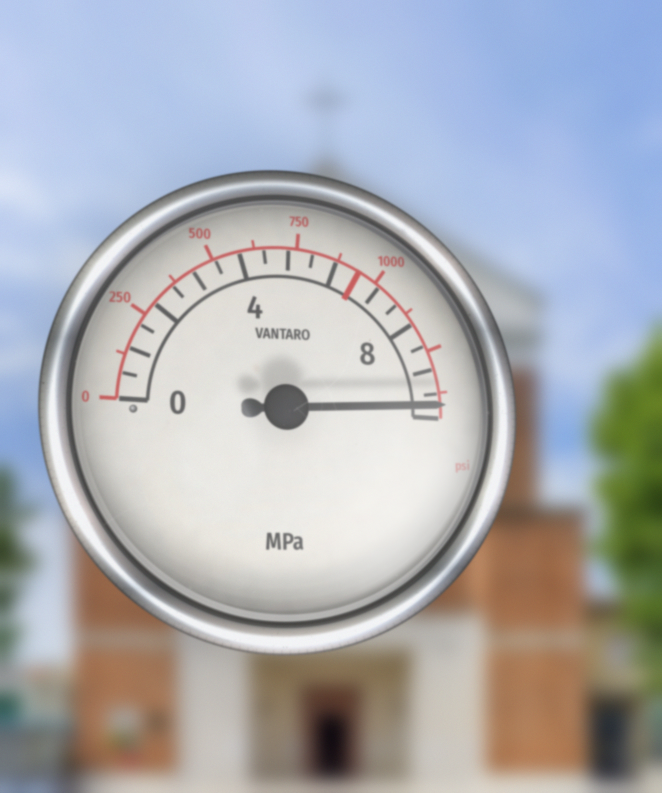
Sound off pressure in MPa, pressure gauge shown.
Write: 9.75 MPa
